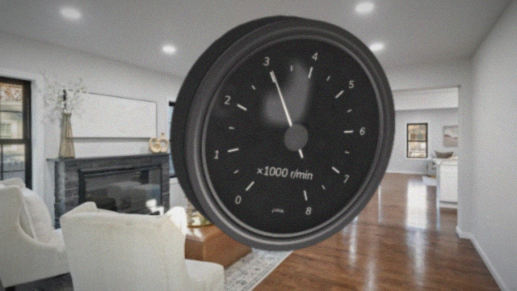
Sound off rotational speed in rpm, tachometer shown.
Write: 3000 rpm
